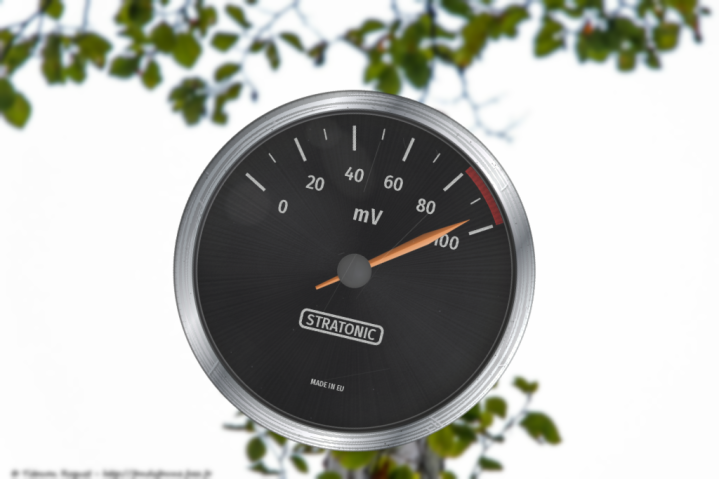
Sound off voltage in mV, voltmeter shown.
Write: 95 mV
